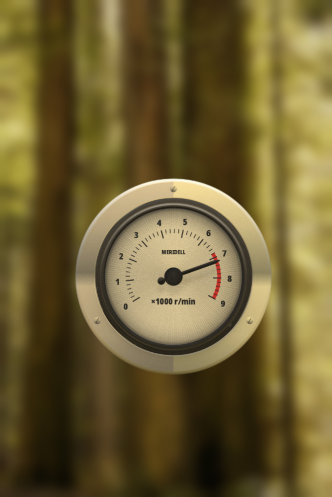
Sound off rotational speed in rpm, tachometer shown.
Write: 7200 rpm
